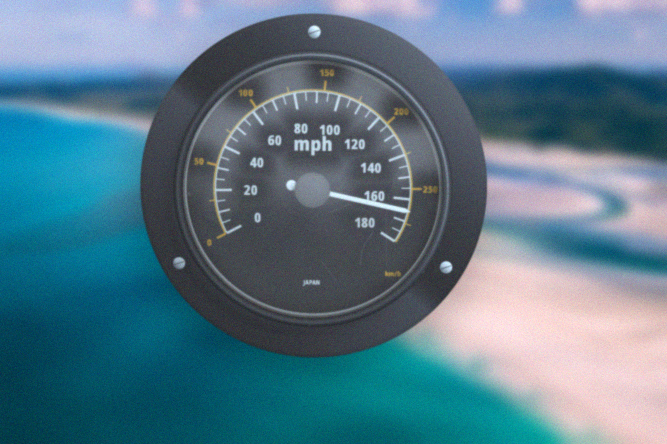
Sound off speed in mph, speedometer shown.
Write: 165 mph
